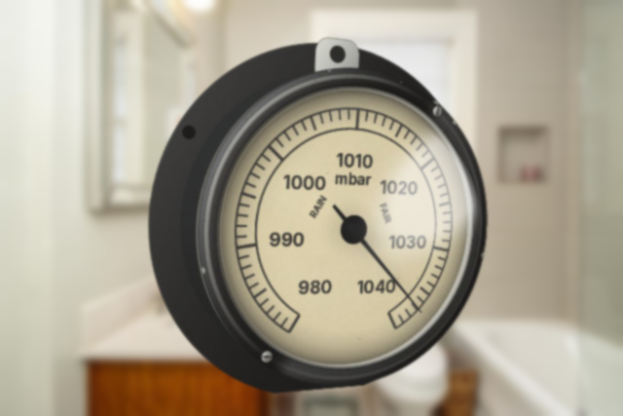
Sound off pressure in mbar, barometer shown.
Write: 1037 mbar
